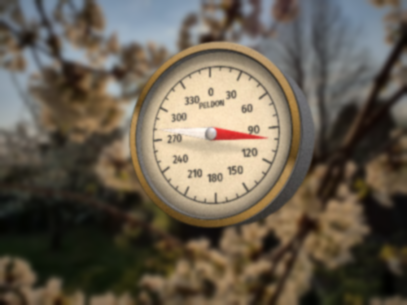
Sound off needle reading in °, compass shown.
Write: 100 °
